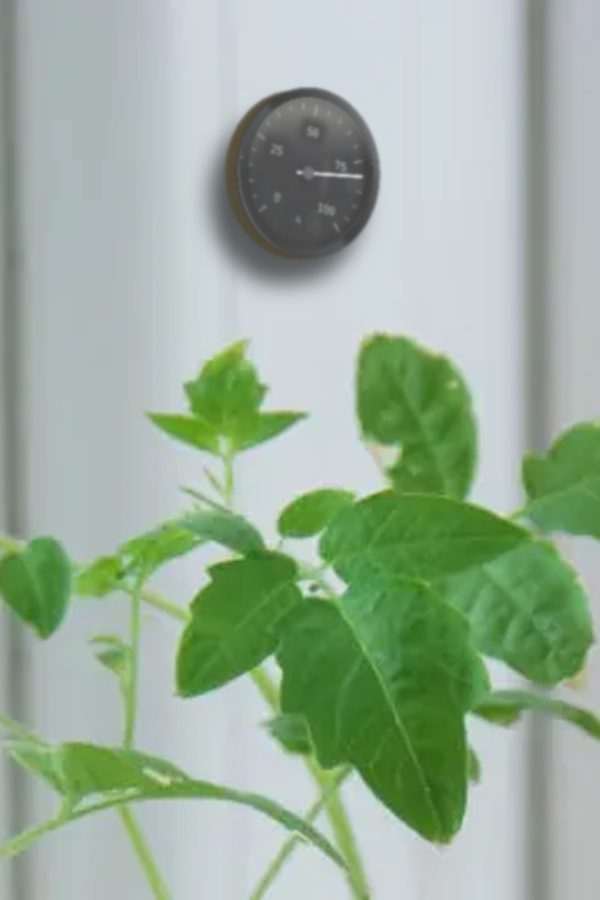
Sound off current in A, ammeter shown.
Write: 80 A
